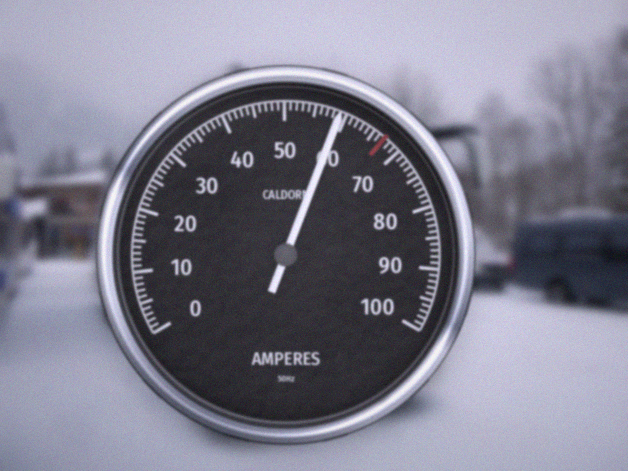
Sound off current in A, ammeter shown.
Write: 59 A
